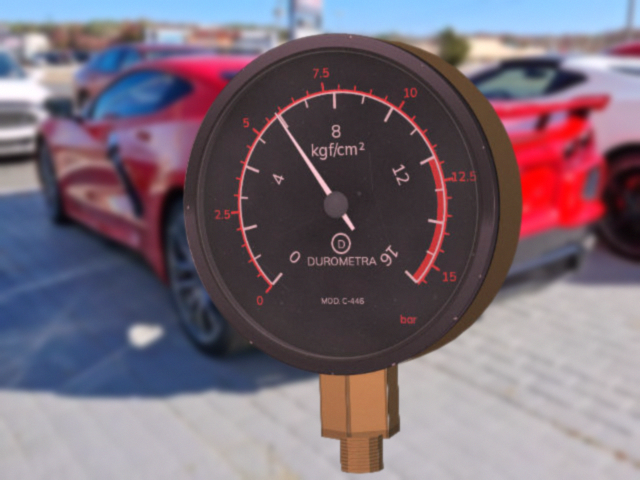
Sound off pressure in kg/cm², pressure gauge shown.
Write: 6 kg/cm²
